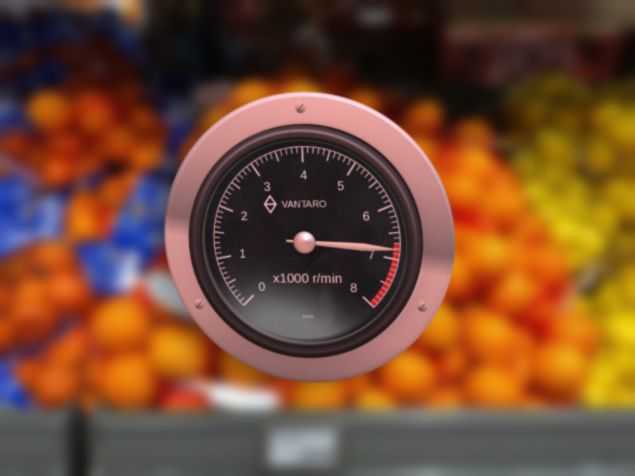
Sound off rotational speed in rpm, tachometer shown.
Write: 6800 rpm
